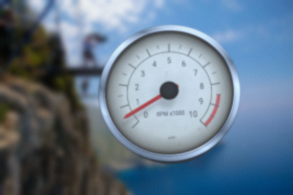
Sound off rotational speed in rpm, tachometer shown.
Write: 500 rpm
